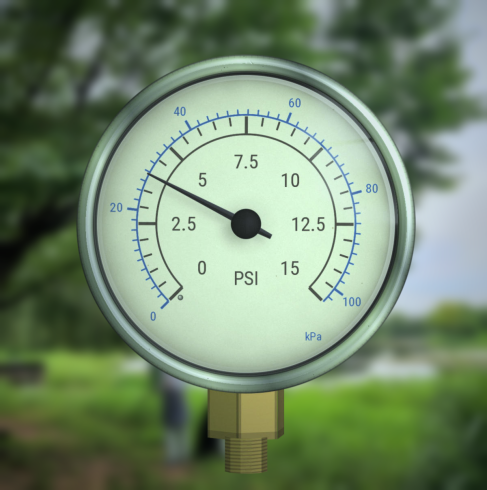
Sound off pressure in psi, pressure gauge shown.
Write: 4 psi
